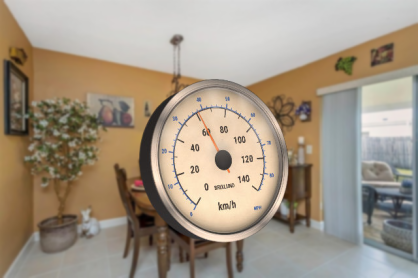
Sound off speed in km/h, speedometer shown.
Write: 60 km/h
